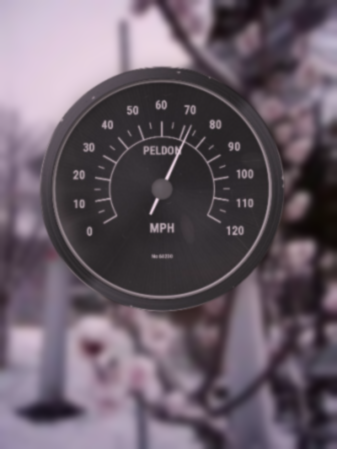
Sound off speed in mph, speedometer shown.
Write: 72.5 mph
